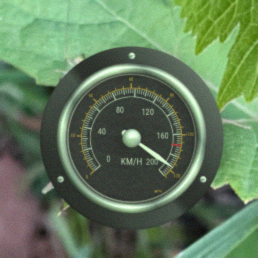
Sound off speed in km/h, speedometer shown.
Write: 190 km/h
